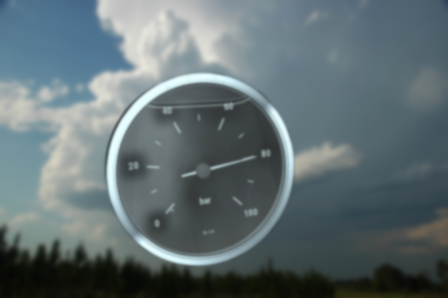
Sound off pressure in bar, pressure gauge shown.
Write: 80 bar
